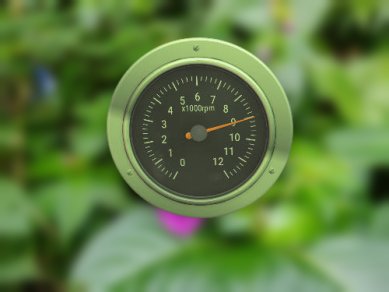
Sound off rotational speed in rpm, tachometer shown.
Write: 9000 rpm
